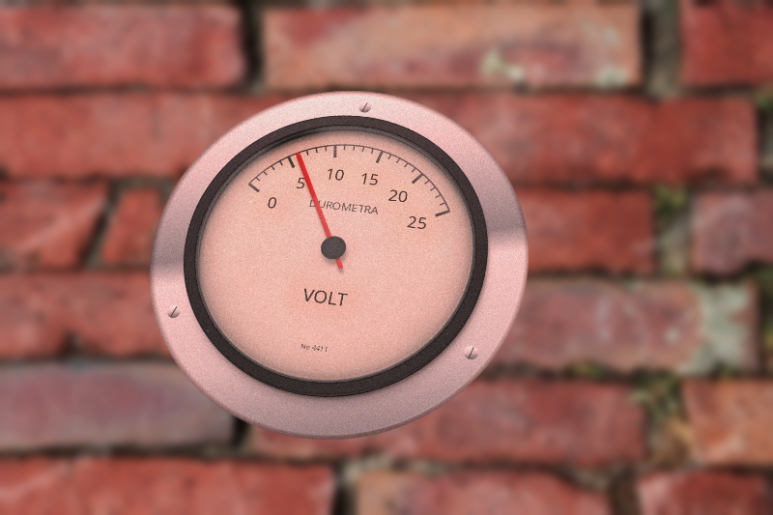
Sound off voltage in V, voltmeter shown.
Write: 6 V
